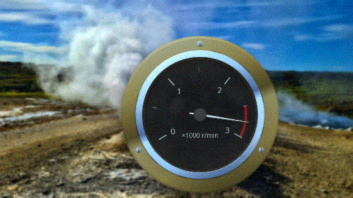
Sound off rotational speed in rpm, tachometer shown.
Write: 2750 rpm
